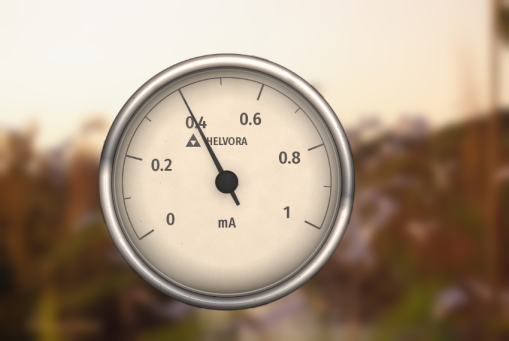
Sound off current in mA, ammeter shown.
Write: 0.4 mA
